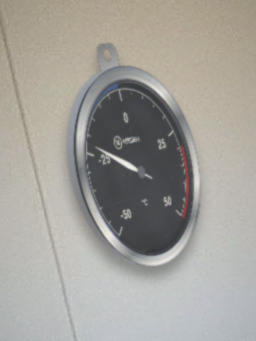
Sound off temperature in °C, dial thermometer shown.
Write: -22.5 °C
